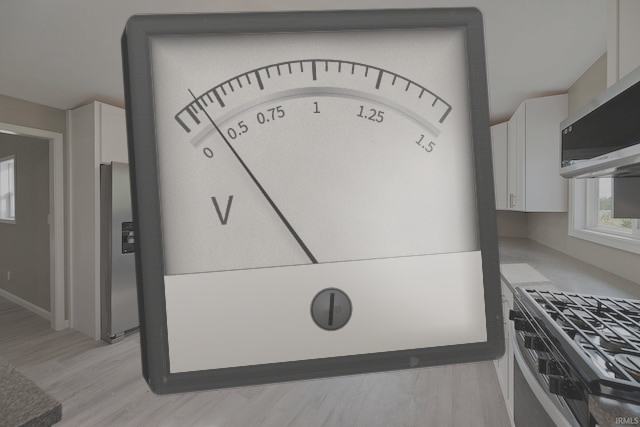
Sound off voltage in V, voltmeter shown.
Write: 0.35 V
